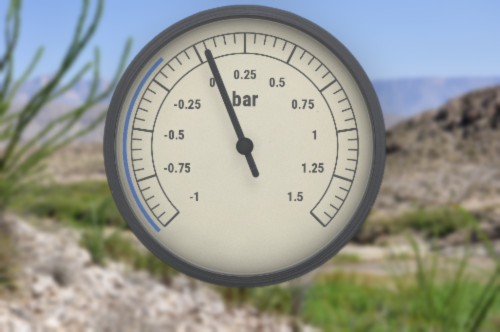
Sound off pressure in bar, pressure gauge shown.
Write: 0.05 bar
